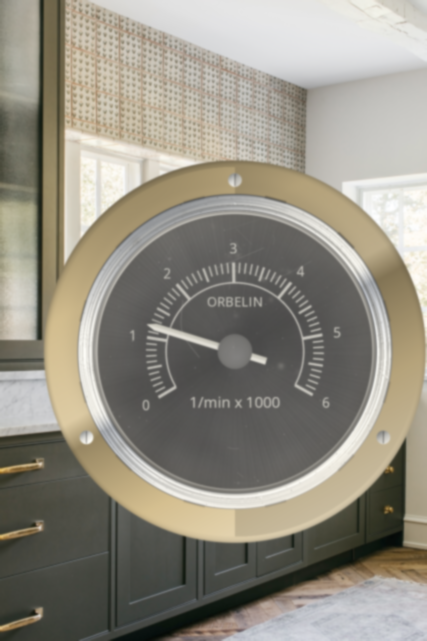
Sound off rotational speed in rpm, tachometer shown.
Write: 1200 rpm
